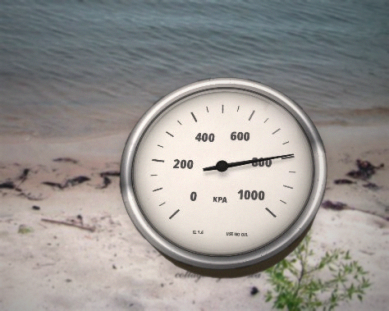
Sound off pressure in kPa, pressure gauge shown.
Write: 800 kPa
